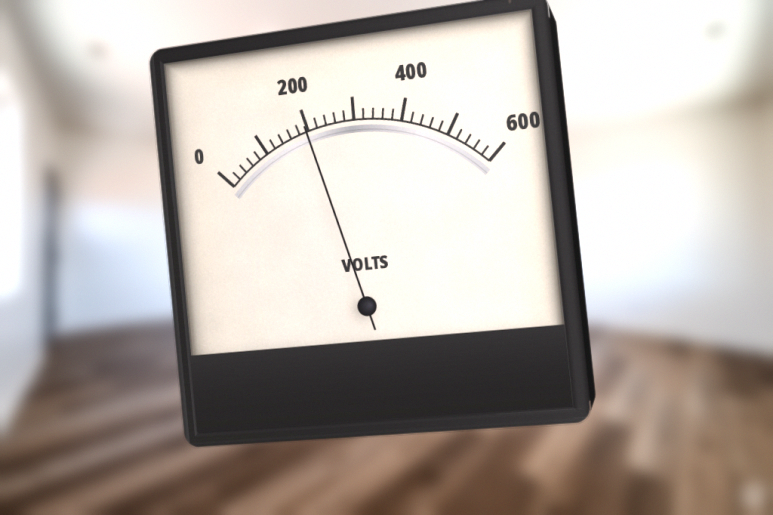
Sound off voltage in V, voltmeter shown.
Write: 200 V
